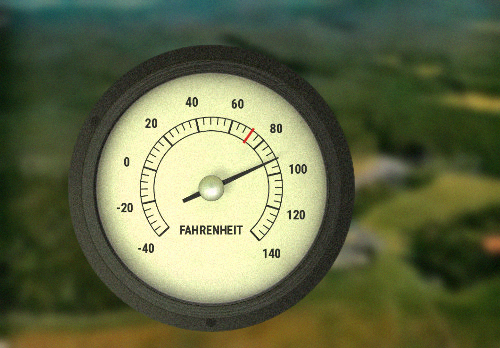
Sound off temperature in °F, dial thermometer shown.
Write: 92 °F
